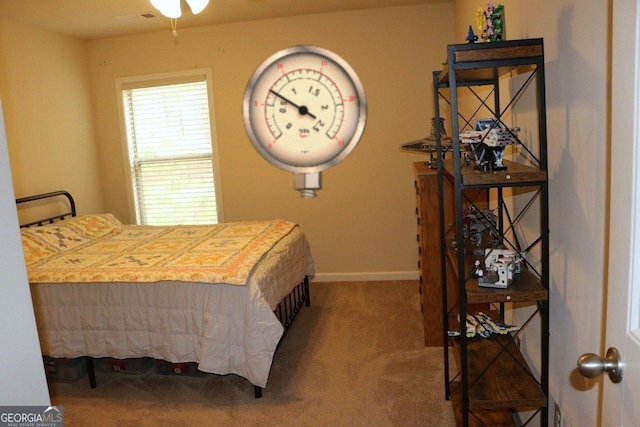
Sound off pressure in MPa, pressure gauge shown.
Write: 0.7 MPa
